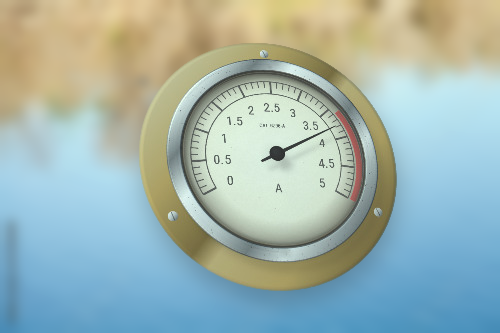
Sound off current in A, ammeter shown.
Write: 3.8 A
